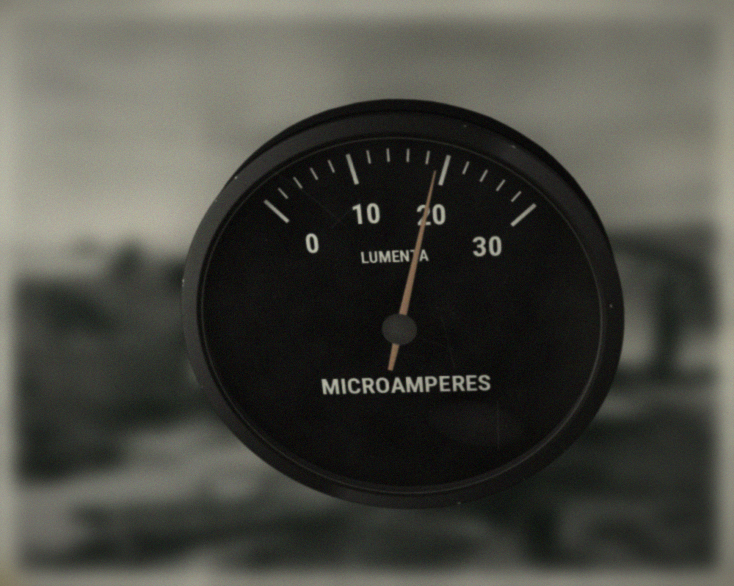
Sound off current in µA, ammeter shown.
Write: 19 µA
